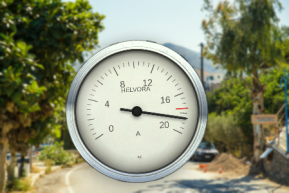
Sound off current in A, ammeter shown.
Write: 18.5 A
